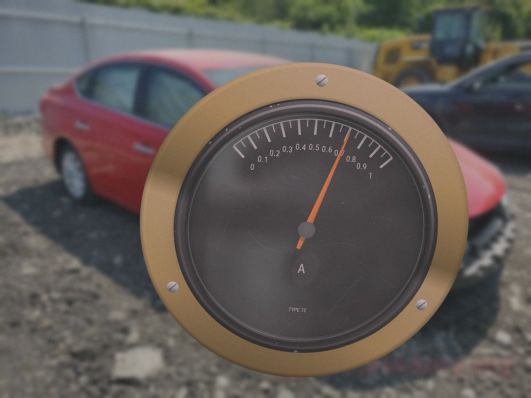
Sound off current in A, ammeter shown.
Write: 0.7 A
